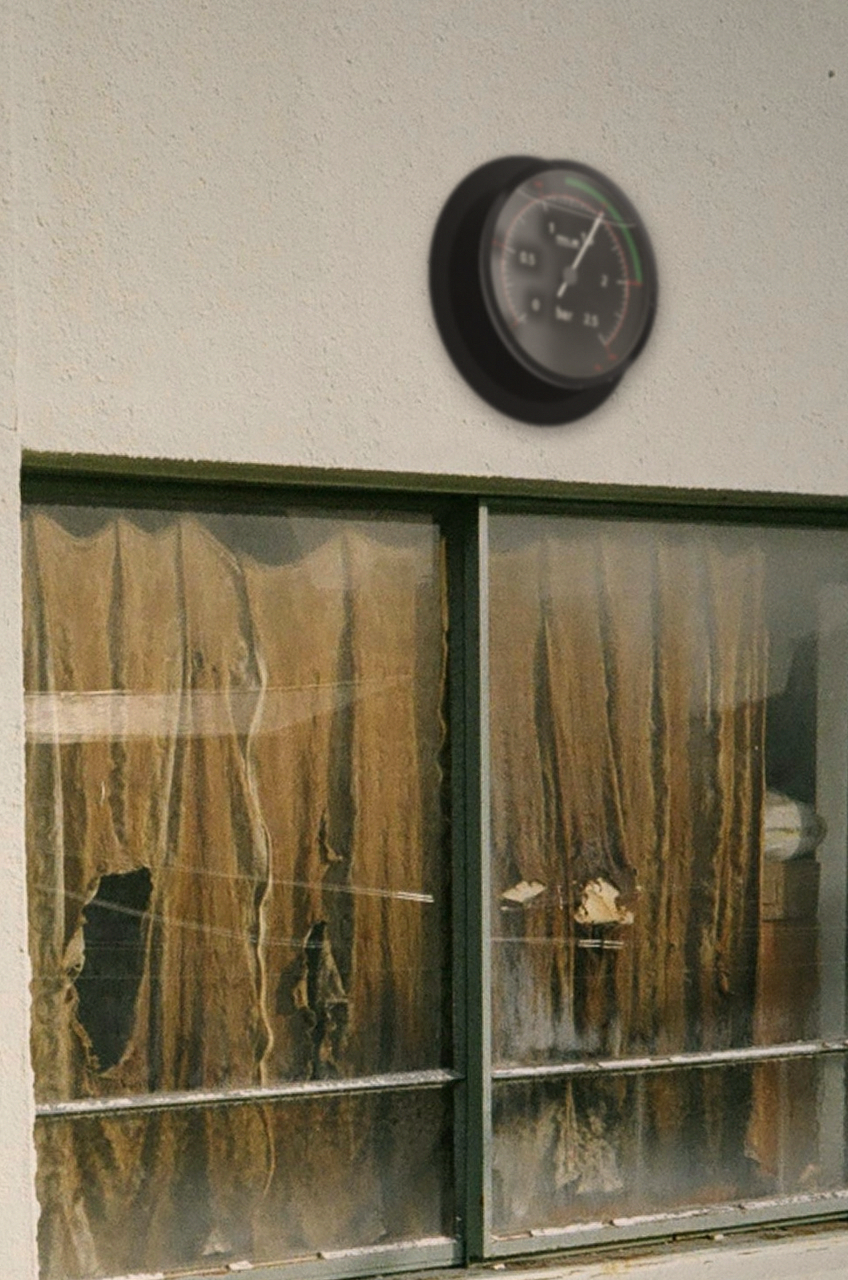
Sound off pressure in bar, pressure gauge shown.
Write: 1.5 bar
